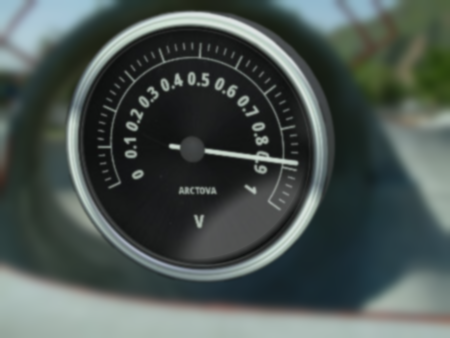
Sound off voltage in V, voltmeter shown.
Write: 0.88 V
